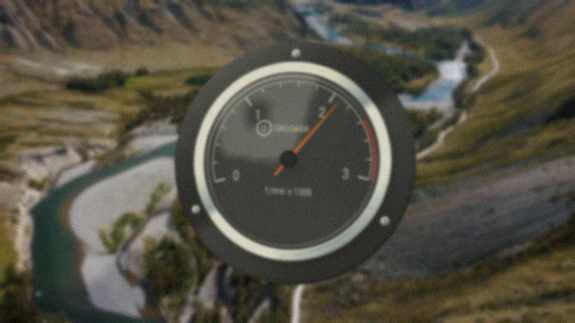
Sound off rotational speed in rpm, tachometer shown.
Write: 2100 rpm
